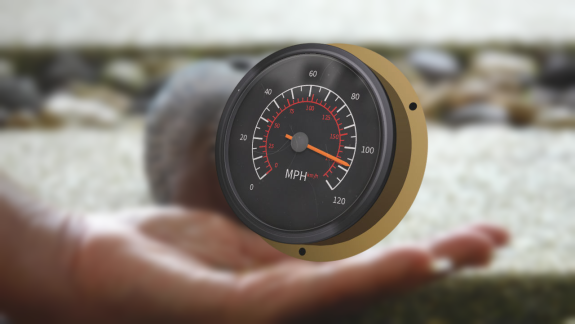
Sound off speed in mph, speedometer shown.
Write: 107.5 mph
